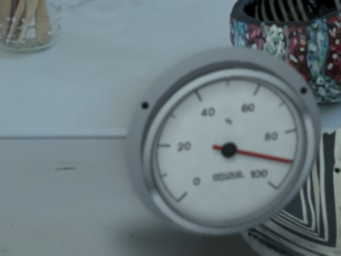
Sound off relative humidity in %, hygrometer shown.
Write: 90 %
